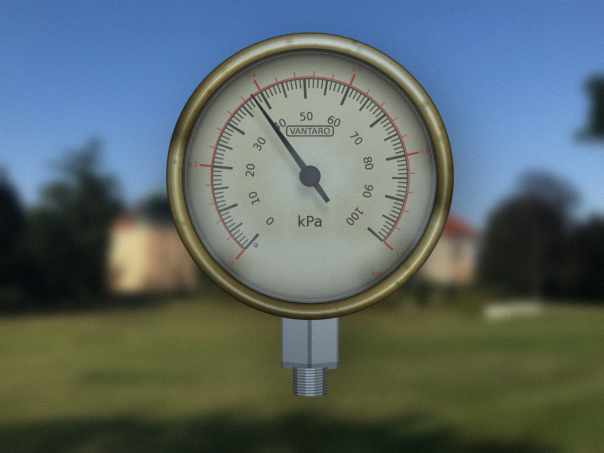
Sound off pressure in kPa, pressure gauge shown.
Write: 38 kPa
